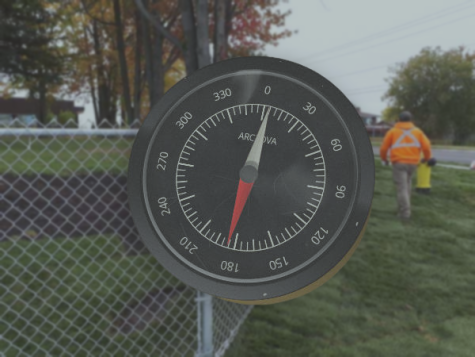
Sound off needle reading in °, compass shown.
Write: 185 °
